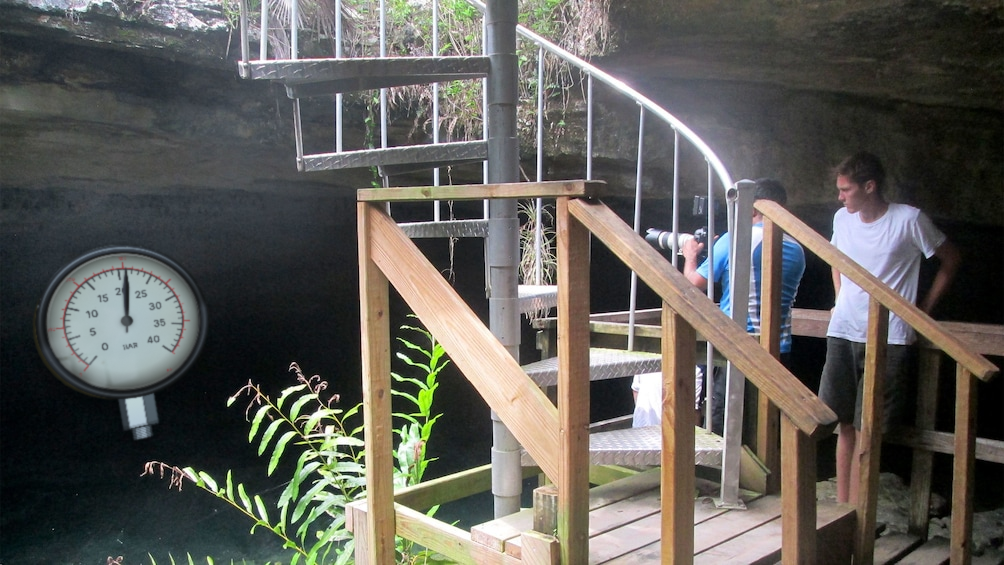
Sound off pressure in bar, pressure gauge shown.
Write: 21 bar
